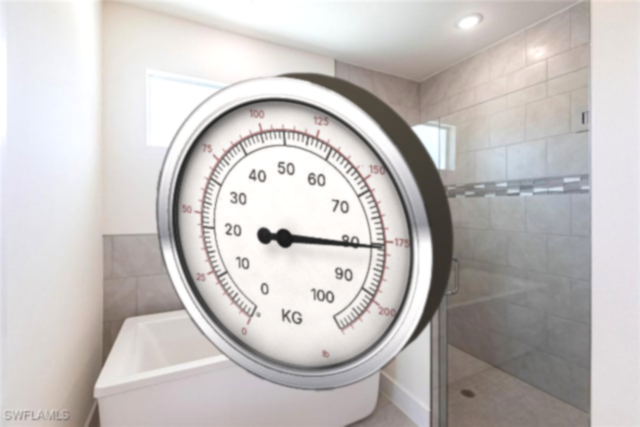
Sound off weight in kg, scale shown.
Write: 80 kg
